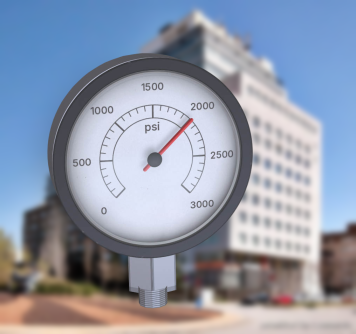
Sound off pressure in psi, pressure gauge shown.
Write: 2000 psi
